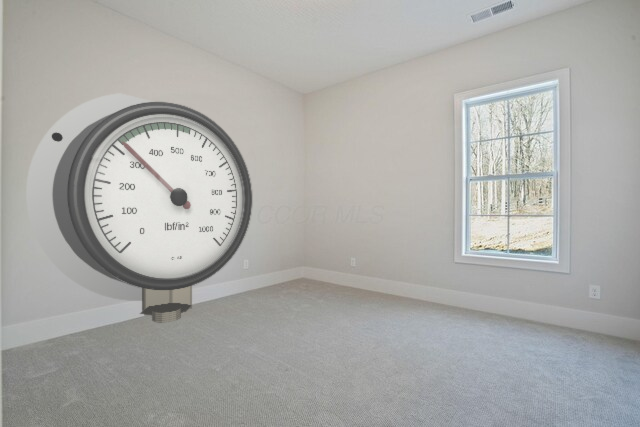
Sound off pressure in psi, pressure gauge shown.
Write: 320 psi
